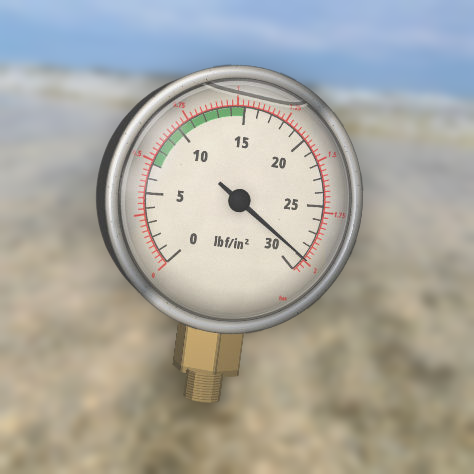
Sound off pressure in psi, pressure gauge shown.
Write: 29 psi
